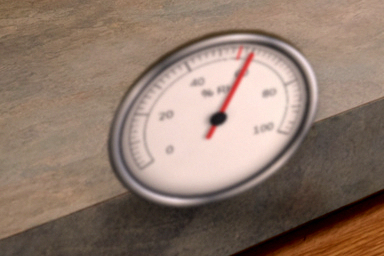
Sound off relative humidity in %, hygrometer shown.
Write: 60 %
